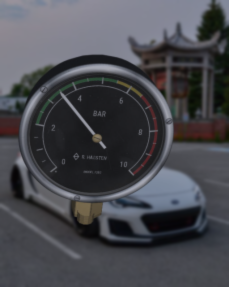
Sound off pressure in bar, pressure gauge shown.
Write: 3.5 bar
